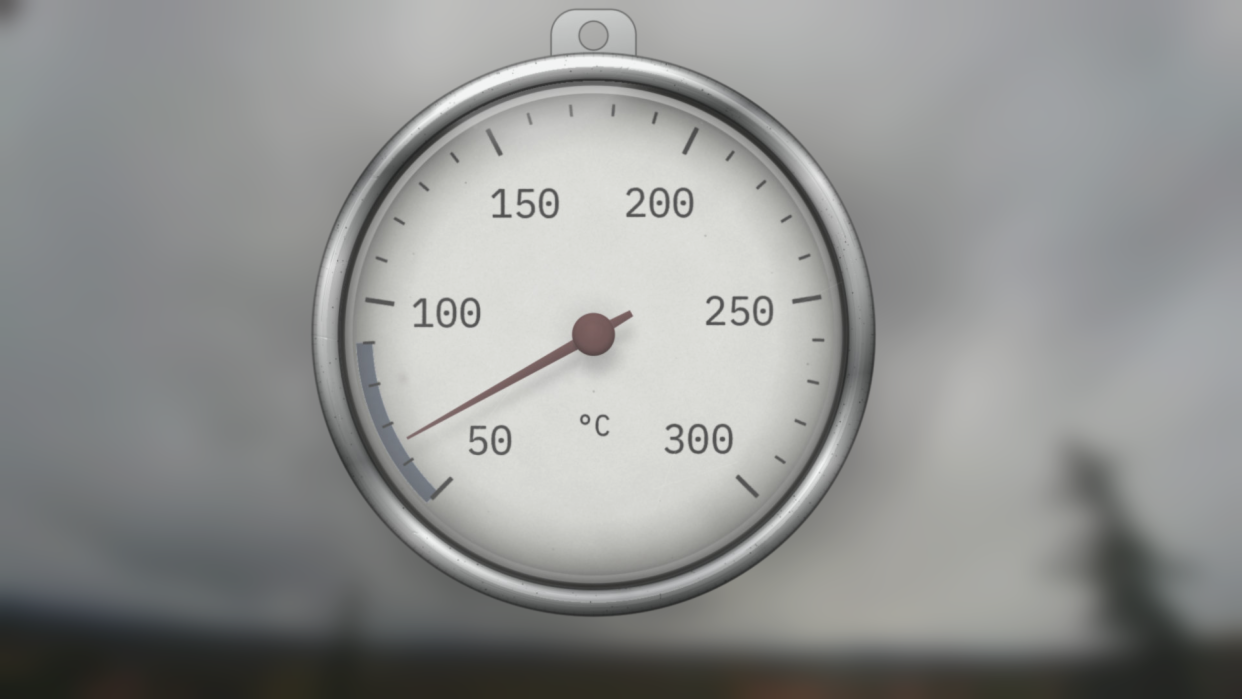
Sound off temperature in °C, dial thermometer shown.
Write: 65 °C
